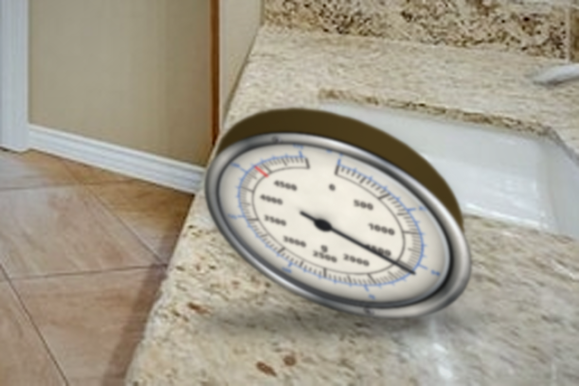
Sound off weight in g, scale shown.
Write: 1500 g
